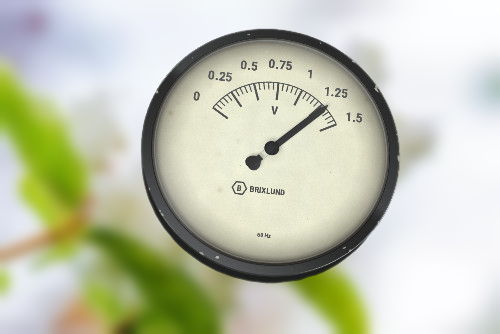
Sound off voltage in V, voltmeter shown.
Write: 1.3 V
